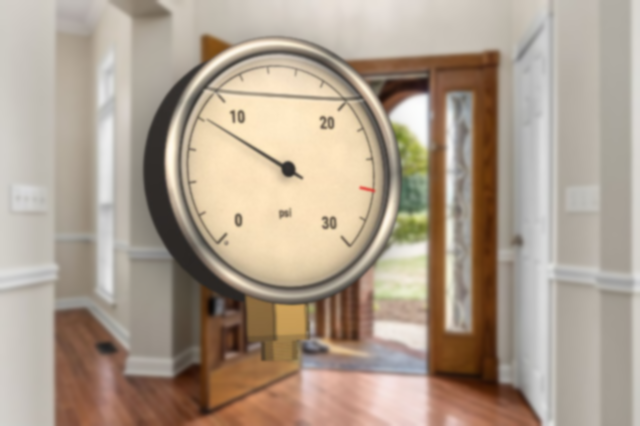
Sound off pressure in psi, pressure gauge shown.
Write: 8 psi
